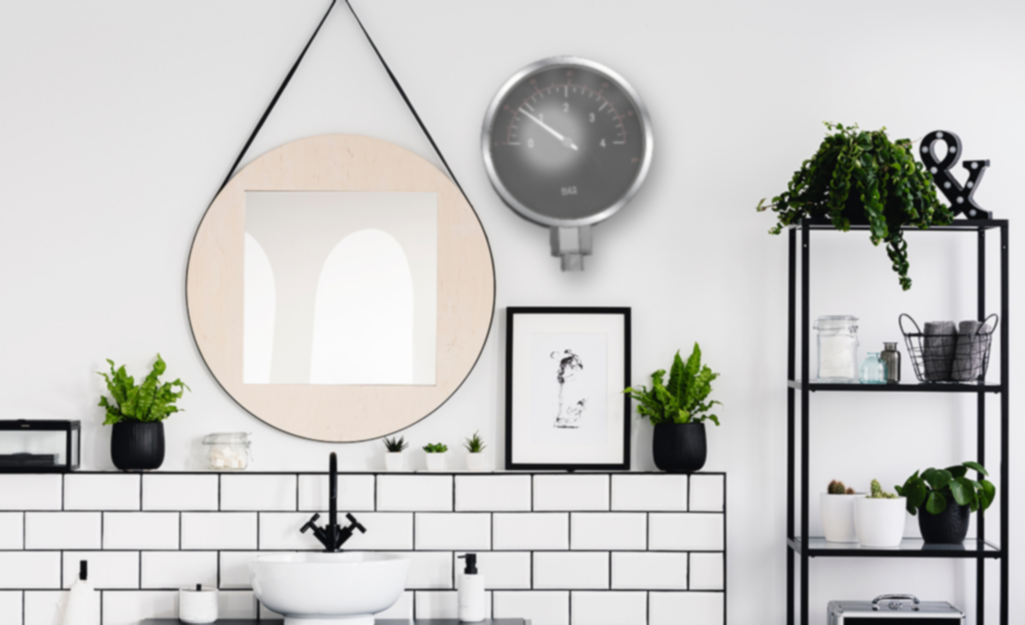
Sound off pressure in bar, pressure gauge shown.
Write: 0.8 bar
